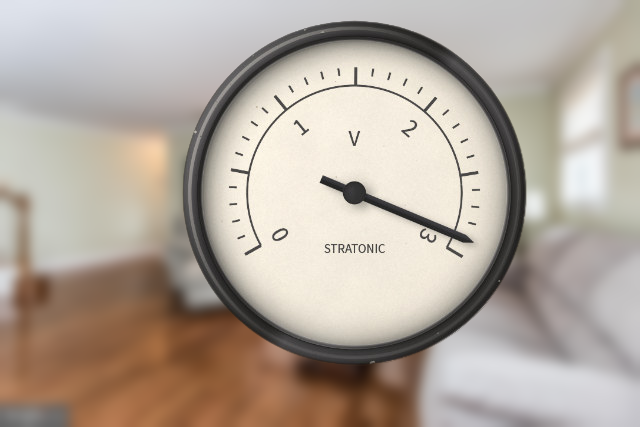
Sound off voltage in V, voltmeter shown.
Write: 2.9 V
